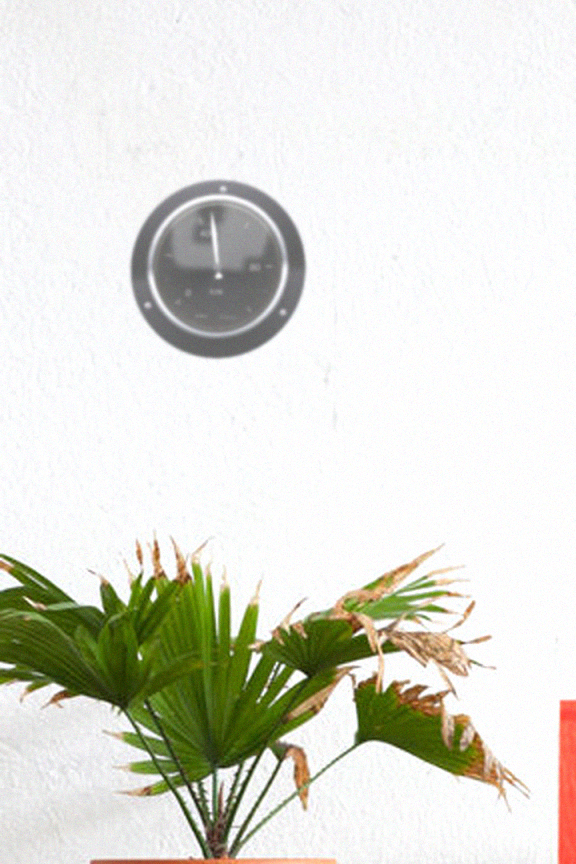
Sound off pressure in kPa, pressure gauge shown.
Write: 45 kPa
